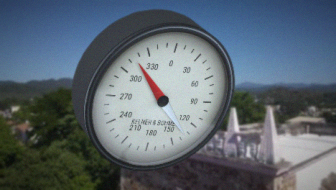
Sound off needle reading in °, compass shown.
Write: 315 °
